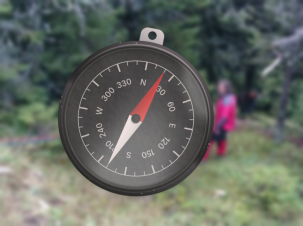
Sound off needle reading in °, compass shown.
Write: 20 °
